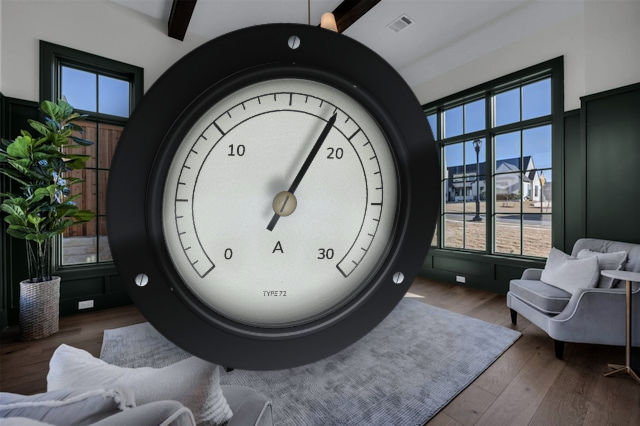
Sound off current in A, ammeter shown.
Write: 18 A
